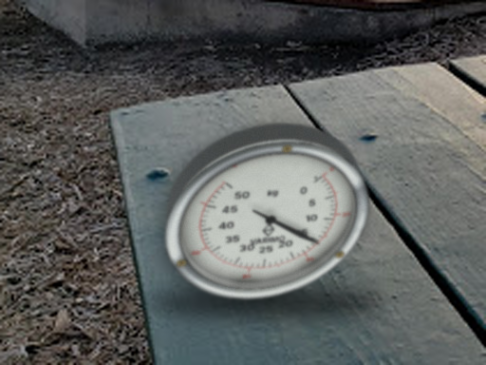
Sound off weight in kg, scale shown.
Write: 15 kg
